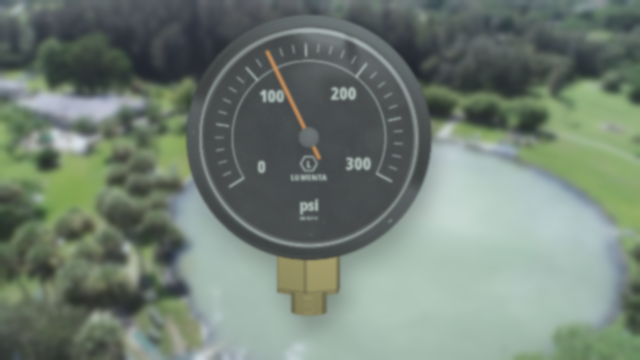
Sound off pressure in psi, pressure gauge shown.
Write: 120 psi
